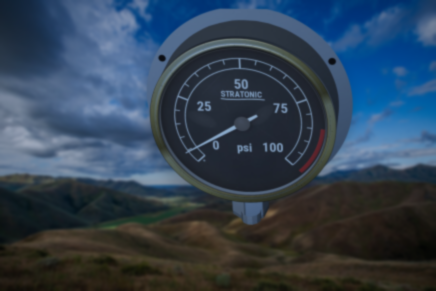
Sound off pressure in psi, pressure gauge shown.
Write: 5 psi
